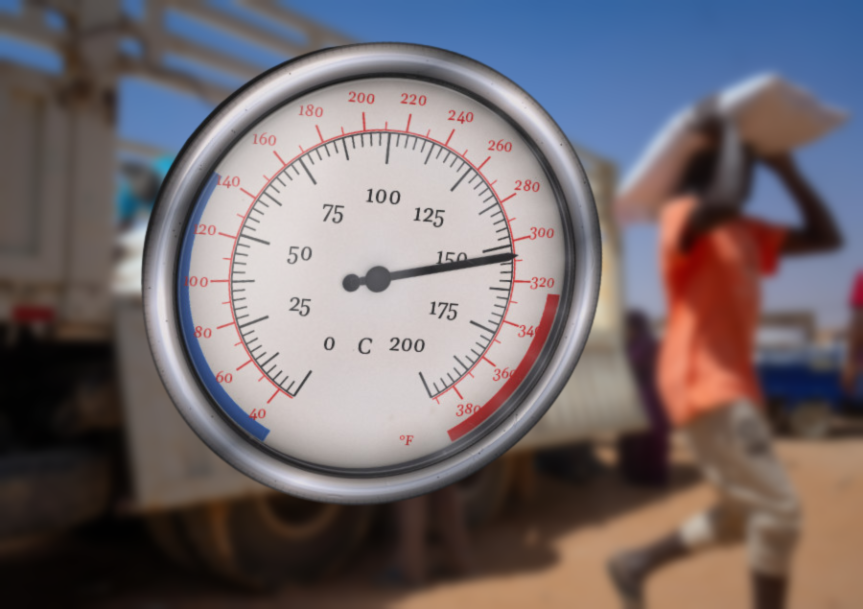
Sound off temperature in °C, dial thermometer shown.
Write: 152.5 °C
